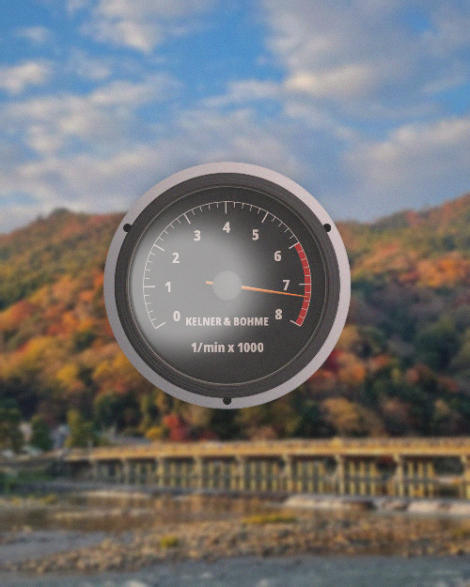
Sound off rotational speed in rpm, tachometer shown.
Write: 7300 rpm
